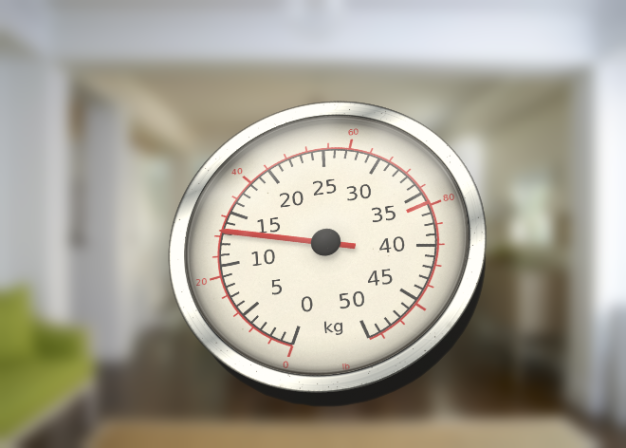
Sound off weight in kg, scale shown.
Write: 13 kg
